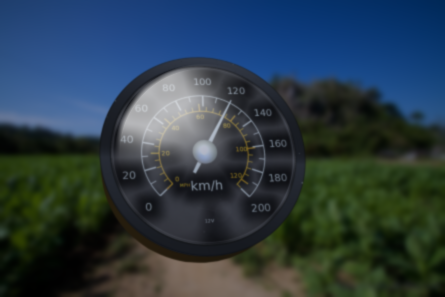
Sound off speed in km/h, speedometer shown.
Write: 120 km/h
